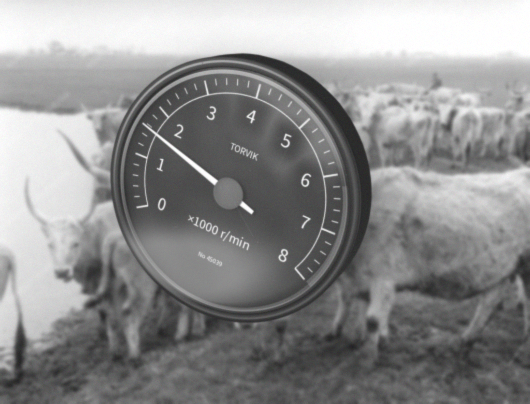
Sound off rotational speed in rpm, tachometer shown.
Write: 1600 rpm
